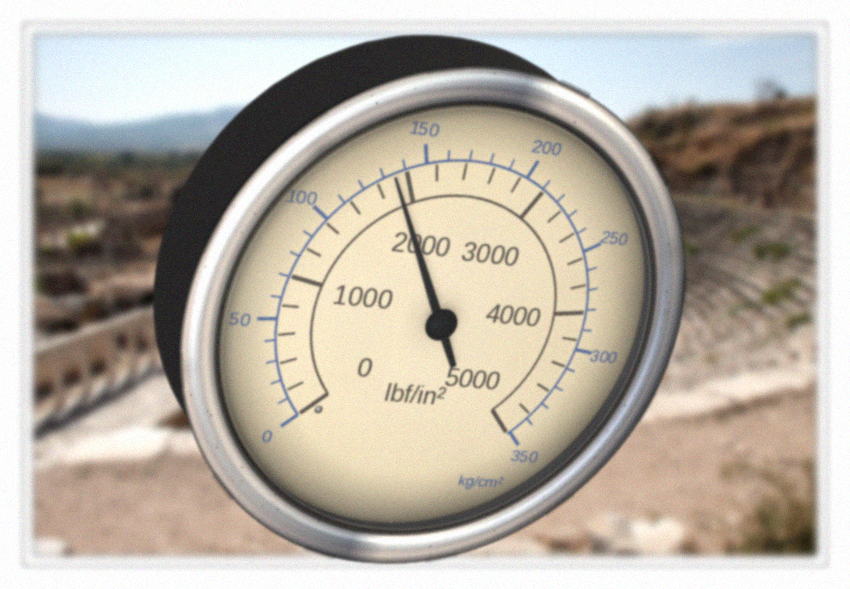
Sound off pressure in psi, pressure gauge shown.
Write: 1900 psi
